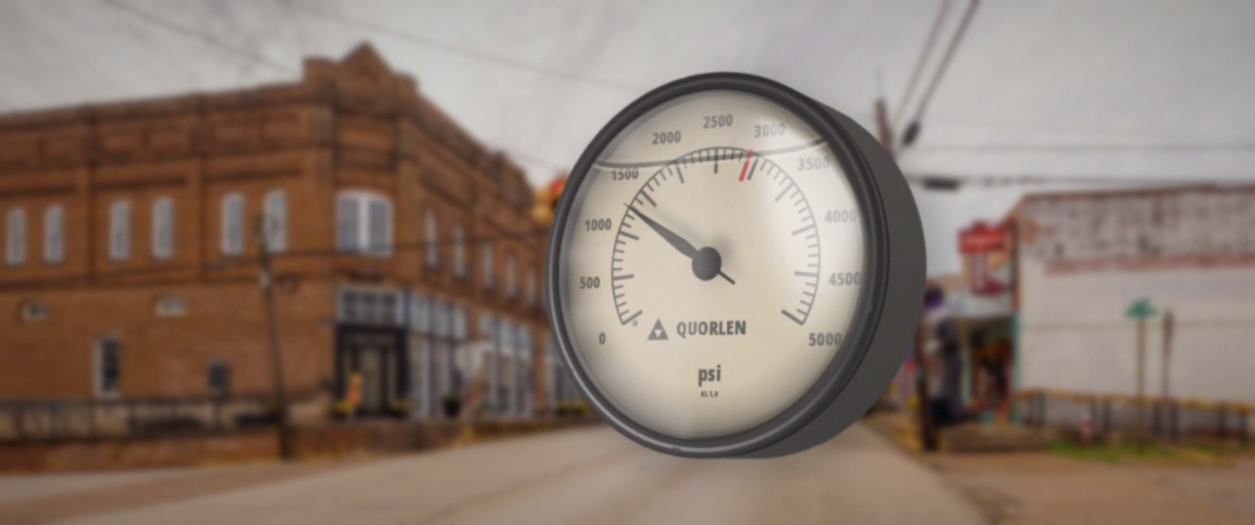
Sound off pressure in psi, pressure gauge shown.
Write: 1300 psi
